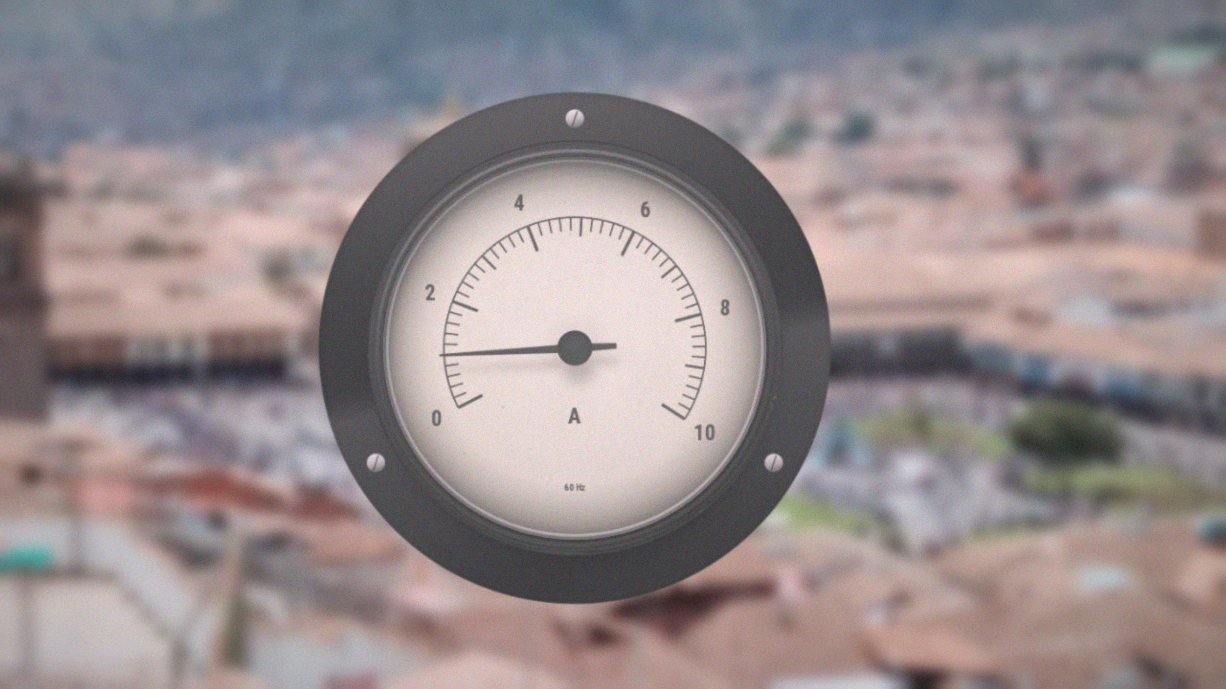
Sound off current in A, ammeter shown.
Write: 1 A
